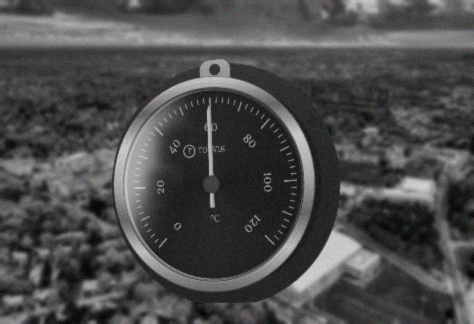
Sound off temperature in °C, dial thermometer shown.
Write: 60 °C
